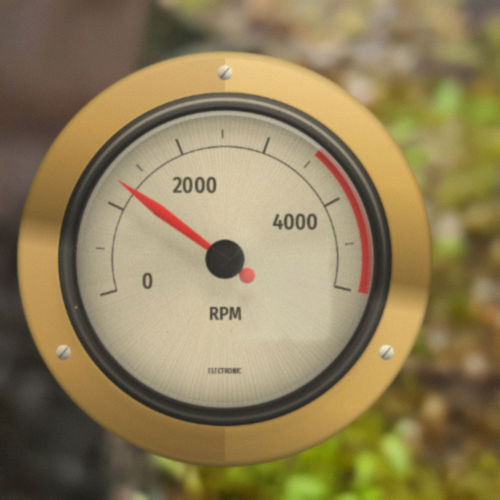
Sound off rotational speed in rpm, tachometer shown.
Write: 1250 rpm
